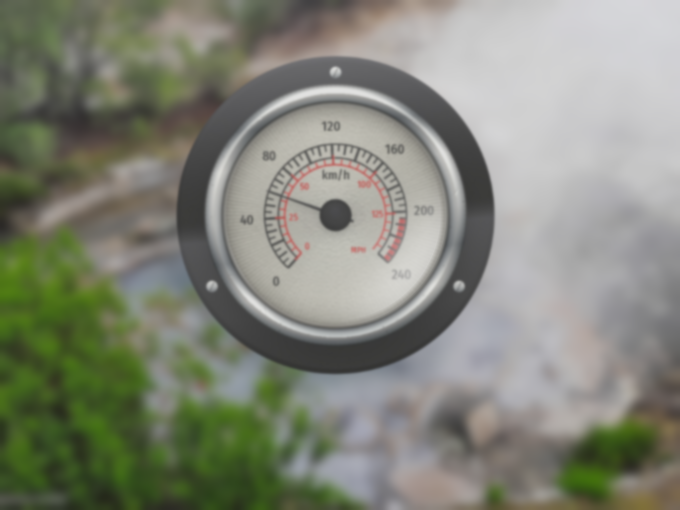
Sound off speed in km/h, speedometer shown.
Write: 60 km/h
